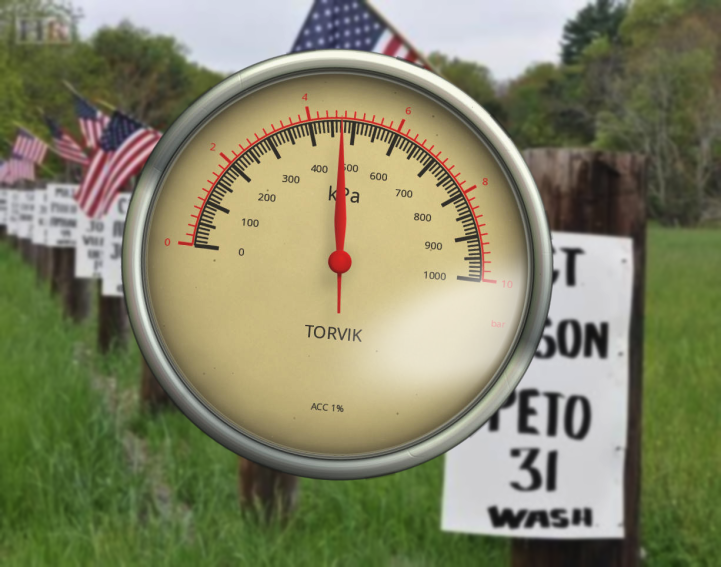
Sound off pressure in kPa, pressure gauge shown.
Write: 470 kPa
